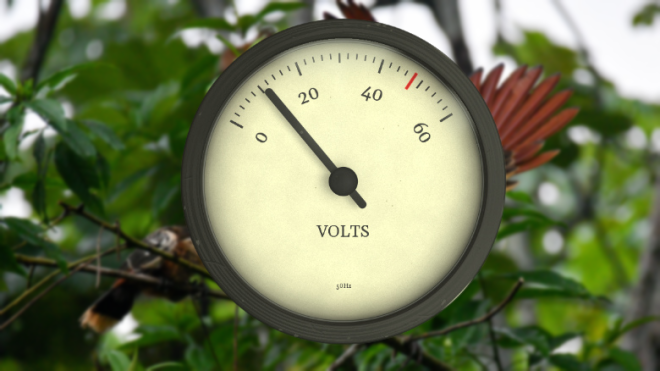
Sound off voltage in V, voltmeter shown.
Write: 11 V
